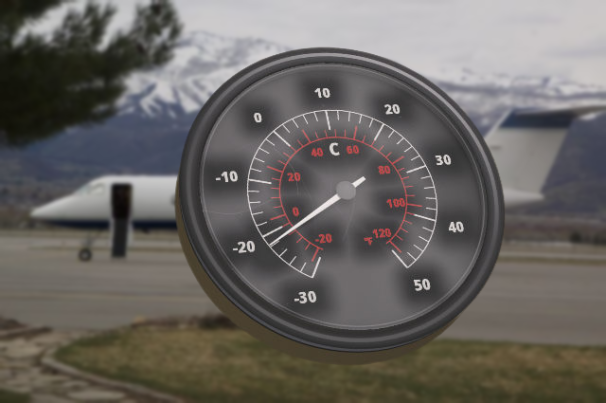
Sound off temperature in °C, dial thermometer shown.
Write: -22 °C
